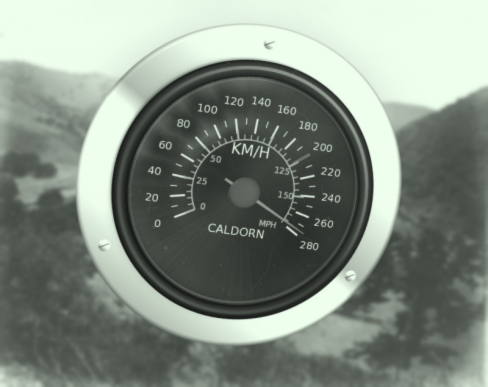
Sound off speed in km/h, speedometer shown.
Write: 275 km/h
